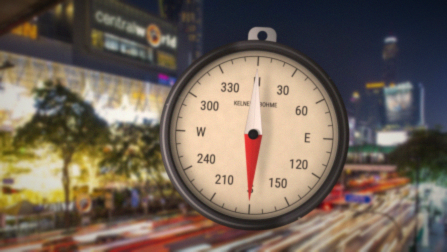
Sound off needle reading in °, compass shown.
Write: 180 °
